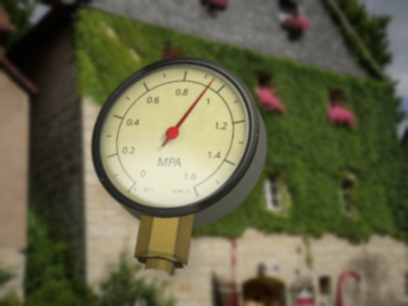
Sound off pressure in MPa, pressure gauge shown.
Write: 0.95 MPa
